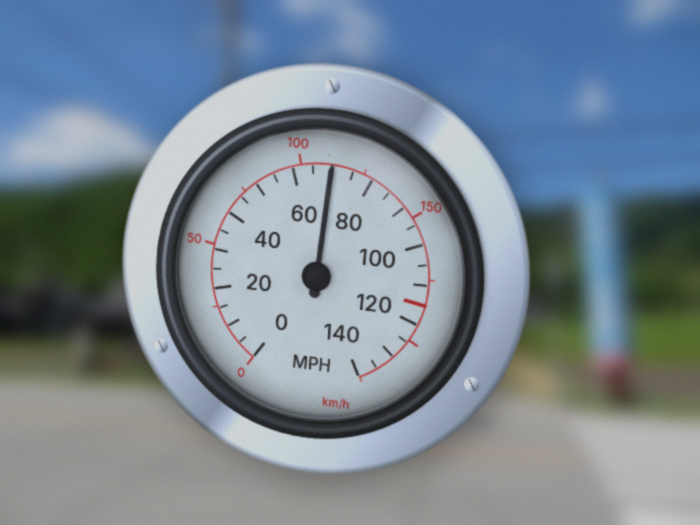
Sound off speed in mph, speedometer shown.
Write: 70 mph
